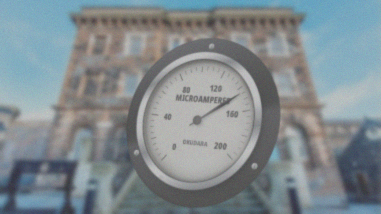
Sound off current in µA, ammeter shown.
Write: 145 µA
